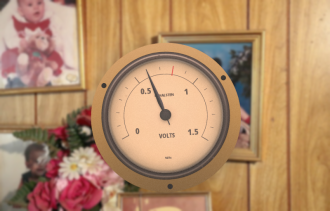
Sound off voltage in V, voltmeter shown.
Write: 0.6 V
